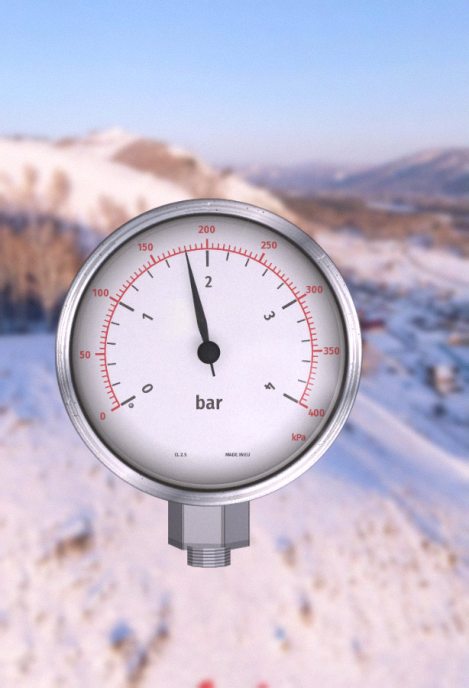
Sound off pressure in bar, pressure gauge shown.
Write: 1.8 bar
